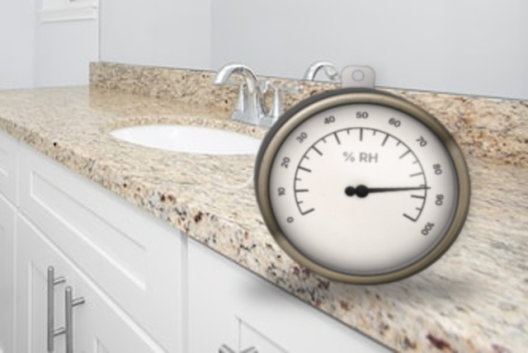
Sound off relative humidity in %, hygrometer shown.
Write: 85 %
